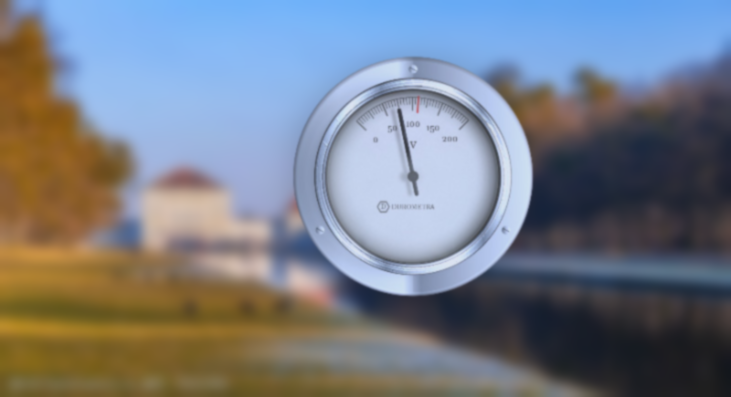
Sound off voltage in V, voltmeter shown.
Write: 75 V
